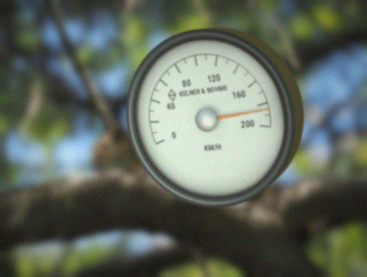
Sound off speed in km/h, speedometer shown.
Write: 185 km/h
